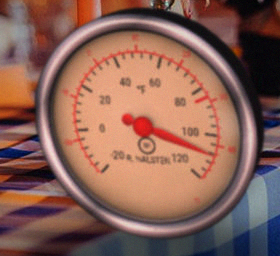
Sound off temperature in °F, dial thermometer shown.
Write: 108 °F
